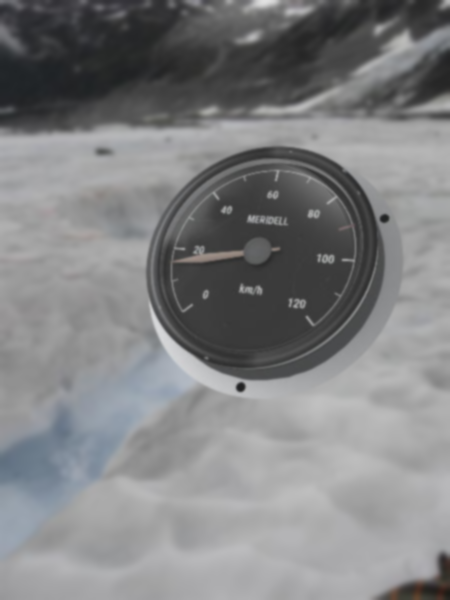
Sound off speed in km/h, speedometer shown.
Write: 15 km/h
